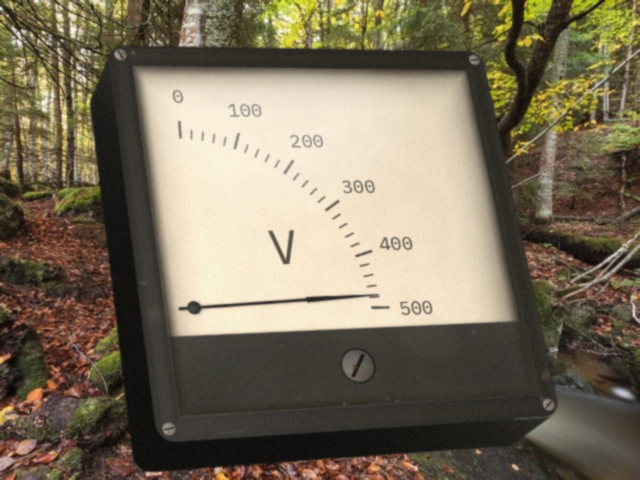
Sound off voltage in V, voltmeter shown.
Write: 480 V
